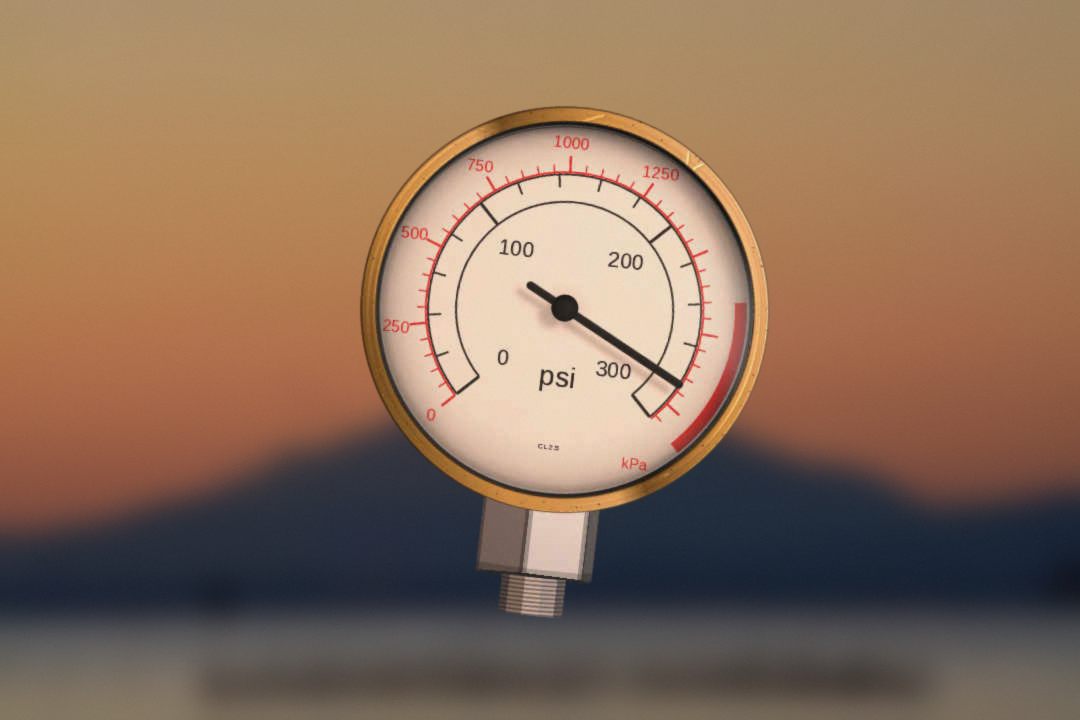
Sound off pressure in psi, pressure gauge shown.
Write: 280 psi
